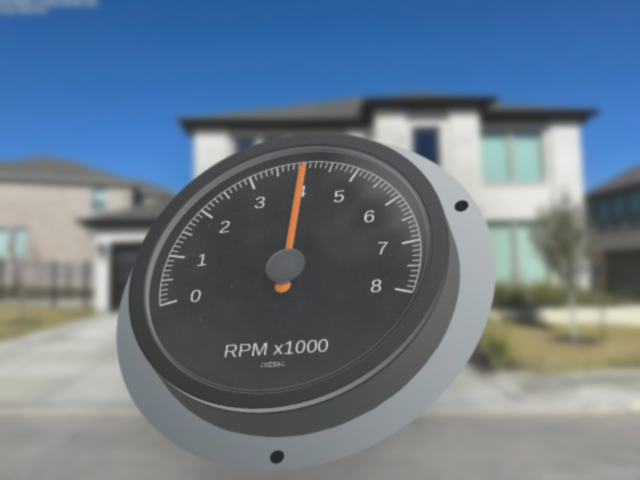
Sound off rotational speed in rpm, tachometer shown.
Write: 4000 rpm
